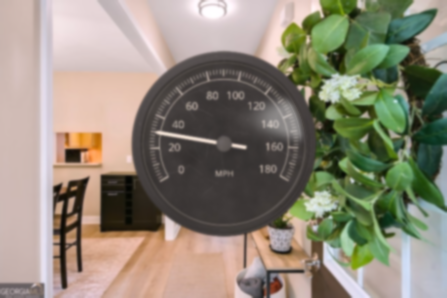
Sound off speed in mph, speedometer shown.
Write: 30 mph
